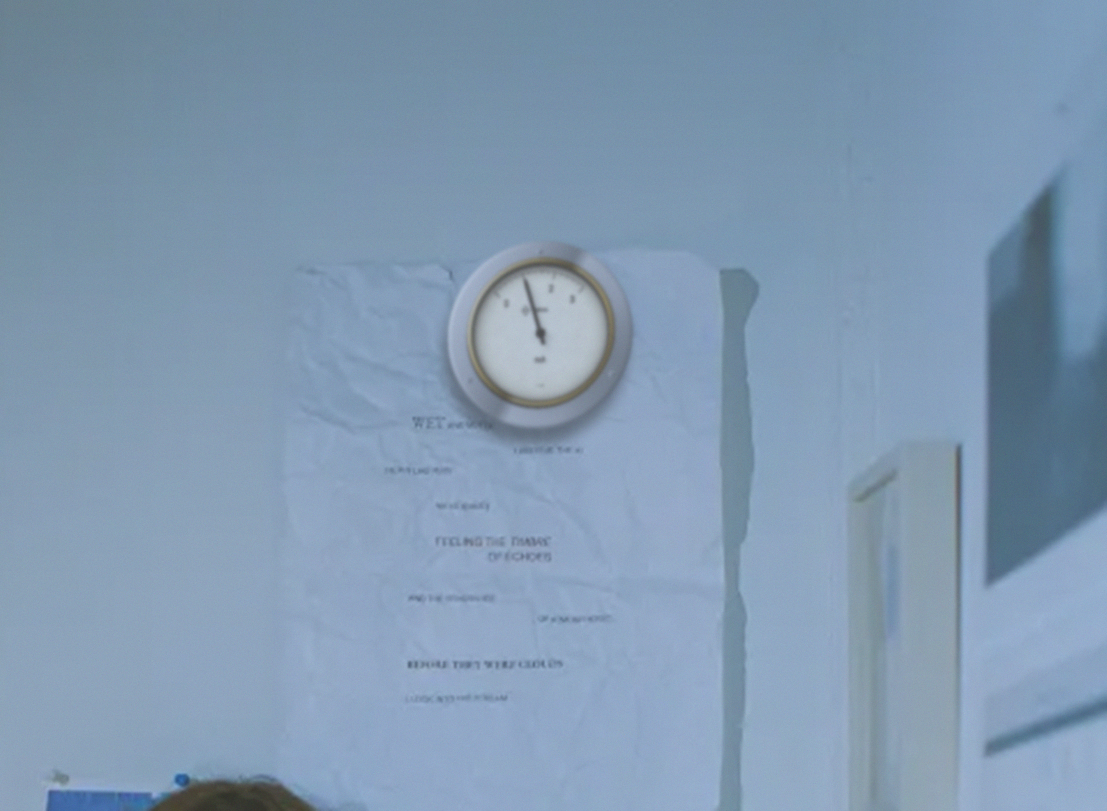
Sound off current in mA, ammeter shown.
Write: 1 mA
